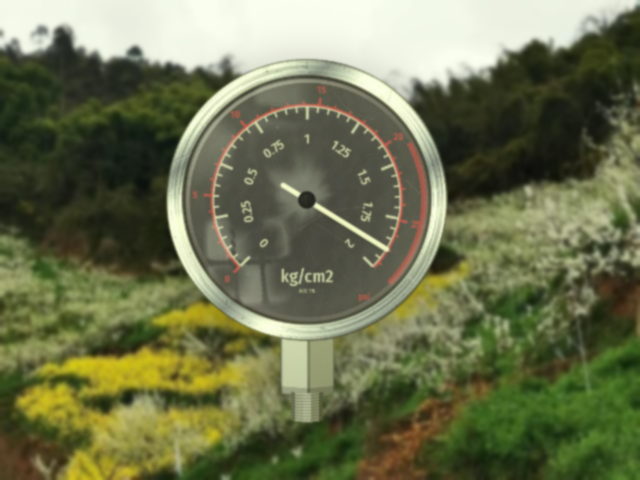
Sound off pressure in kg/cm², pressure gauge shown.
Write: 1.9 kg/cm²
